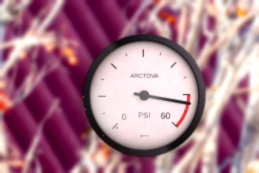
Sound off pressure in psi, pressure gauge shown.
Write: 52.5 psi
